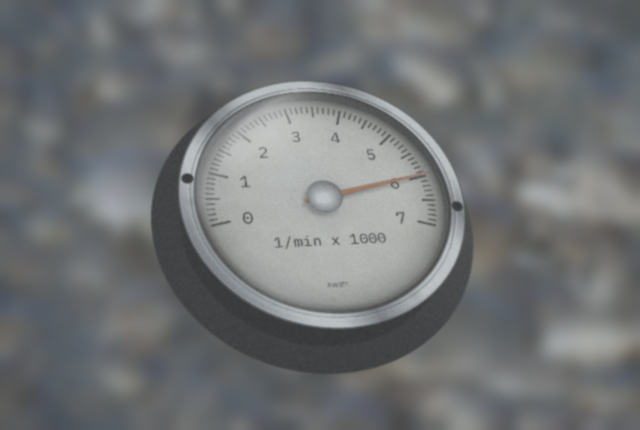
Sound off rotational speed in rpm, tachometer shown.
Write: 6000 rpm
